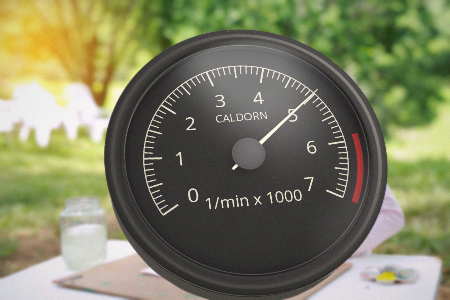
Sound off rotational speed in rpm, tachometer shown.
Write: 5000 rpm
